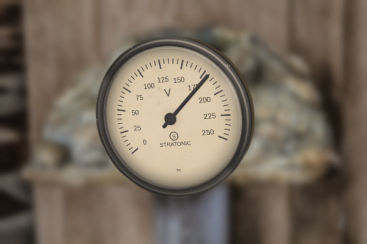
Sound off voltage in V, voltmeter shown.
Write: 180 V
